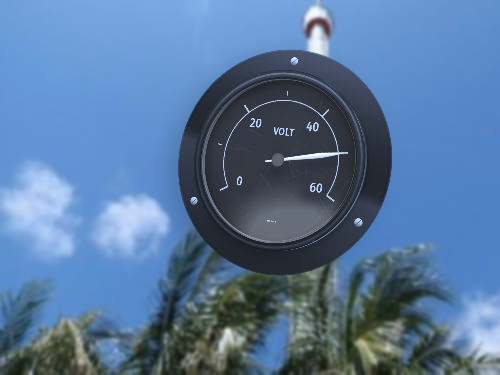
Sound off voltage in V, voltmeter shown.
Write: 50 V
